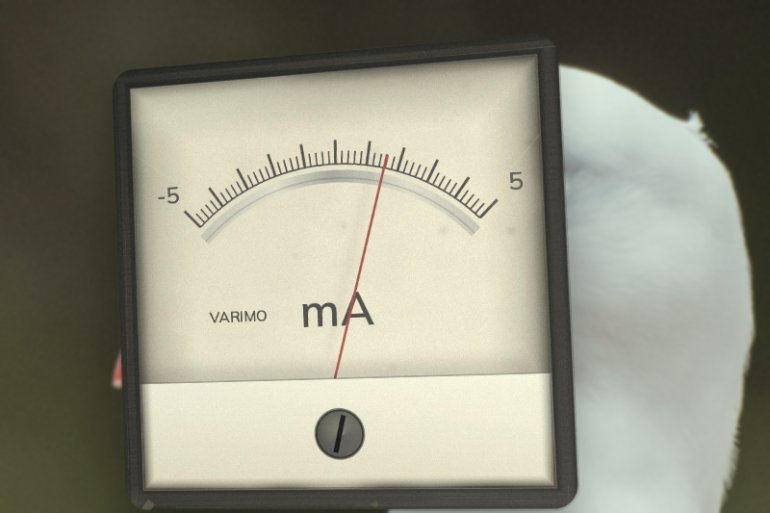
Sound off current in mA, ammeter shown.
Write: 1.6 mA
